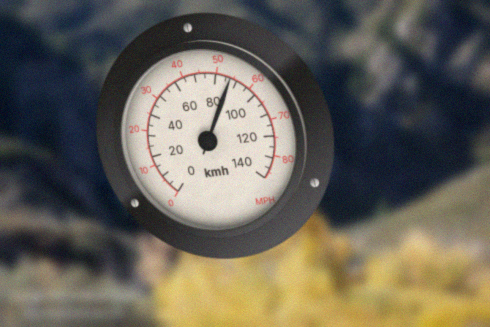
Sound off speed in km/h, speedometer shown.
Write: 87.5 km/h
